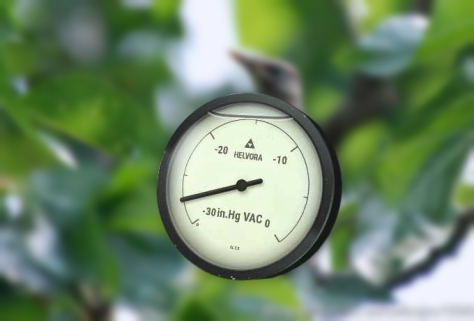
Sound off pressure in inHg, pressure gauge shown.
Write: -27.5 inHg
